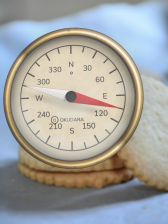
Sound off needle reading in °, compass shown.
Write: 105 °
